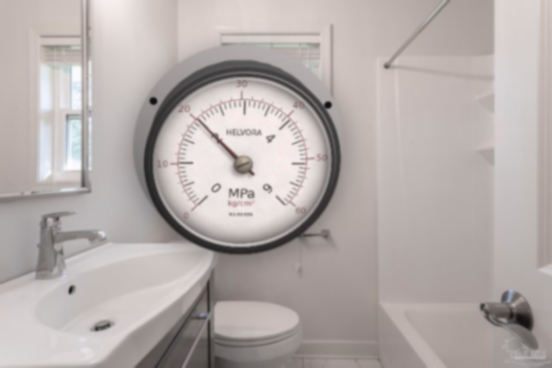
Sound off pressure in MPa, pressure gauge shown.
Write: 2 MPa
